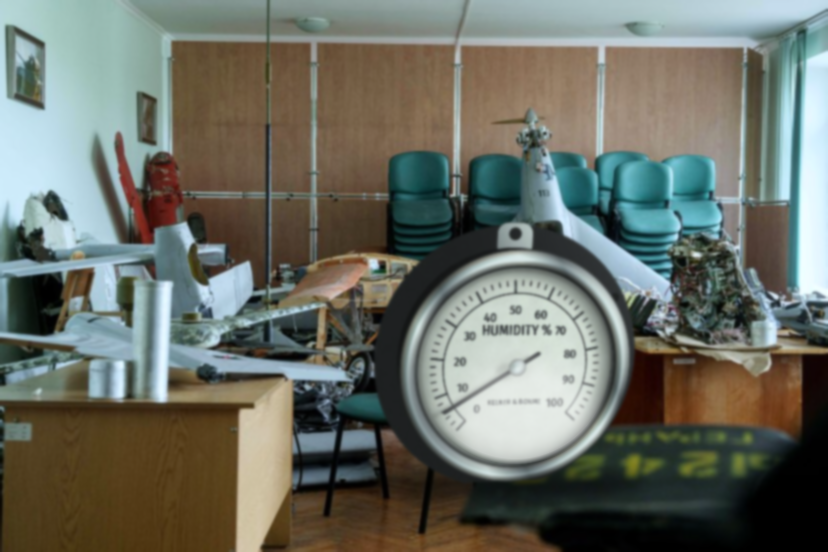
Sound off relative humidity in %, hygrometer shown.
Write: 6 %
